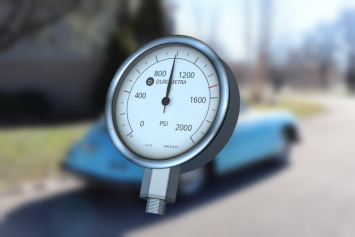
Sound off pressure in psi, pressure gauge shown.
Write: 1000 psi
